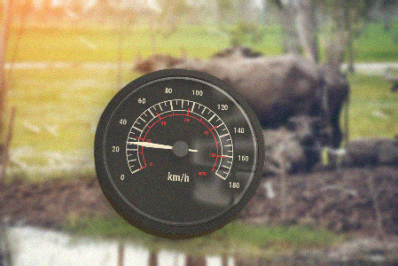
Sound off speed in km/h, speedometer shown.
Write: 25 km/h
